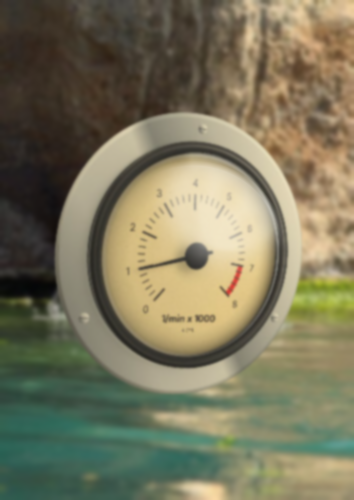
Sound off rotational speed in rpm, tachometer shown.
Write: 1000 rpm
